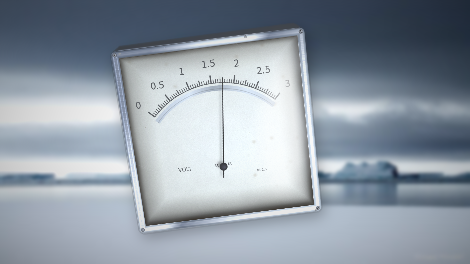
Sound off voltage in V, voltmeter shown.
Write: 1.75 V
